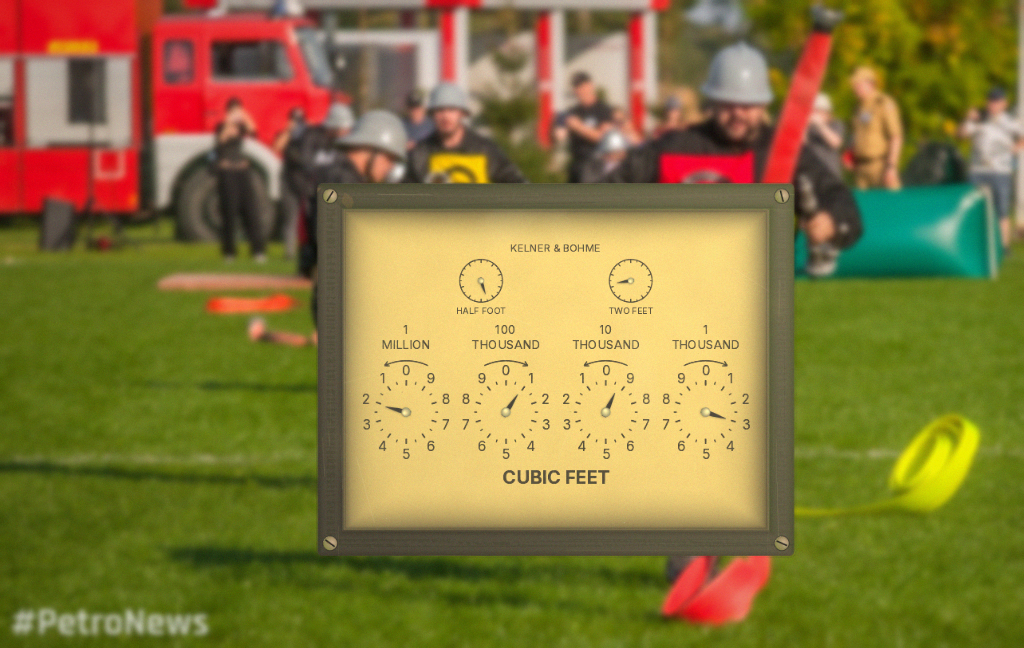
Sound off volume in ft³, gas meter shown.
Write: 209300 ft³
